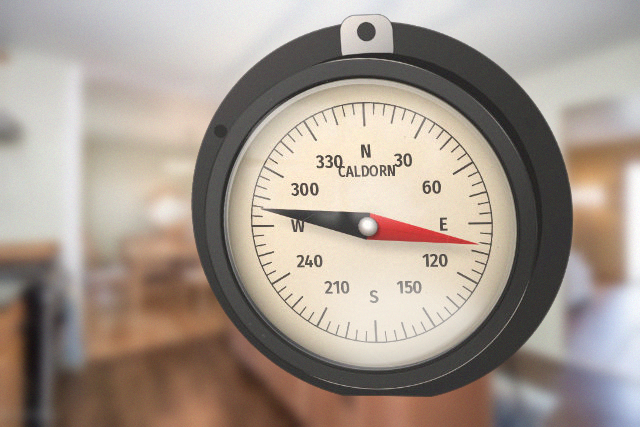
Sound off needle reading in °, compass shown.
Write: 100 °
